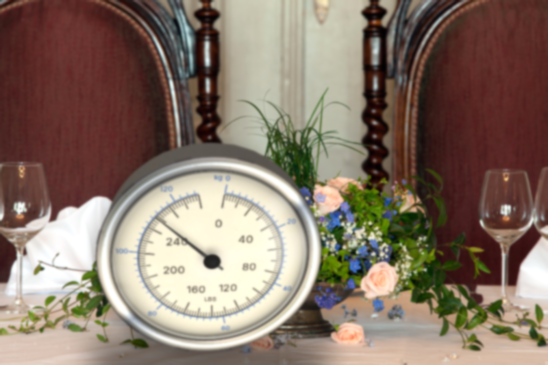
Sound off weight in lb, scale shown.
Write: 250 lb
